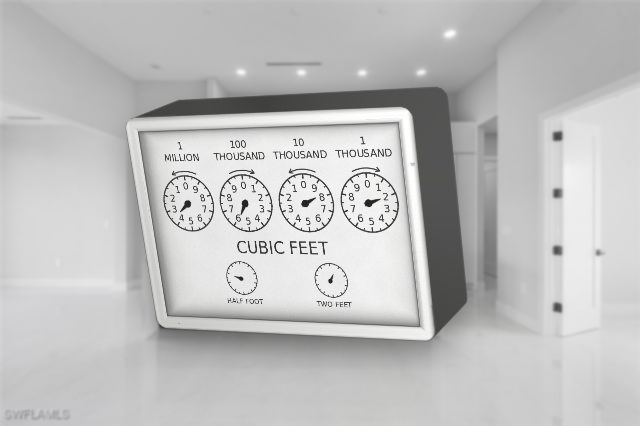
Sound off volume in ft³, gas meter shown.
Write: 358200 ft³
